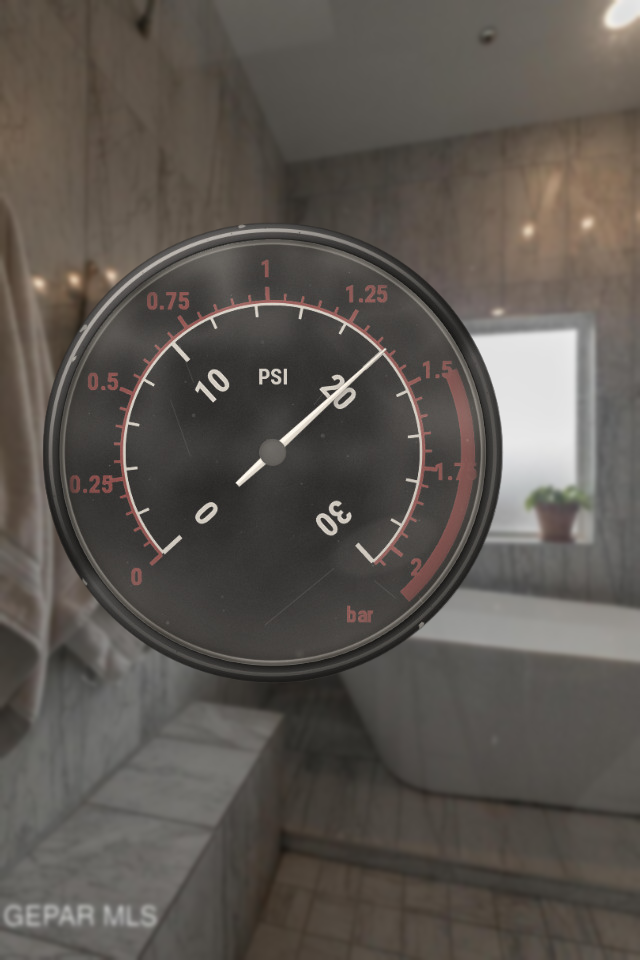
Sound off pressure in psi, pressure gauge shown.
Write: 20 psi
